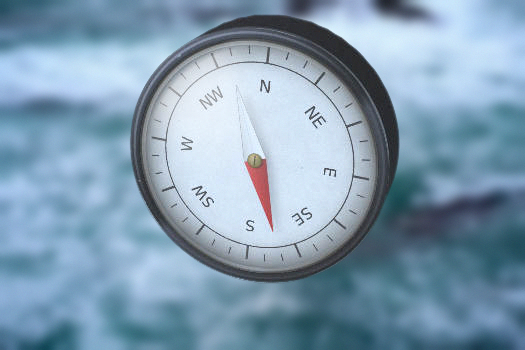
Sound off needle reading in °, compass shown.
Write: 160 °
